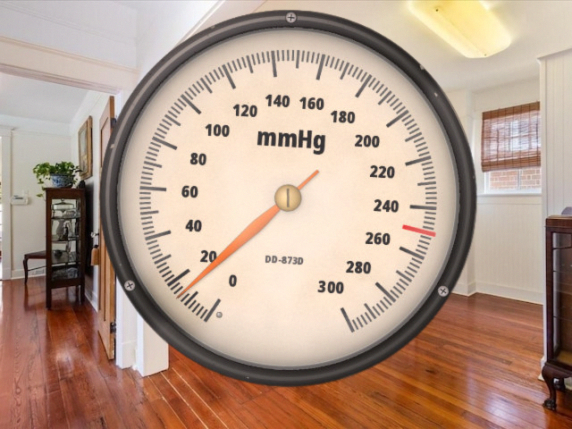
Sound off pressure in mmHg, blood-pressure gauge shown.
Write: 14 mmHg
